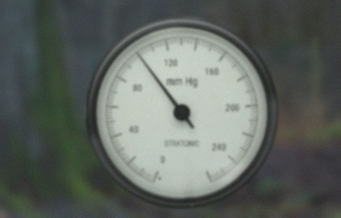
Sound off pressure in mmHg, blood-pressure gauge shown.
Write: 100 mmHg
